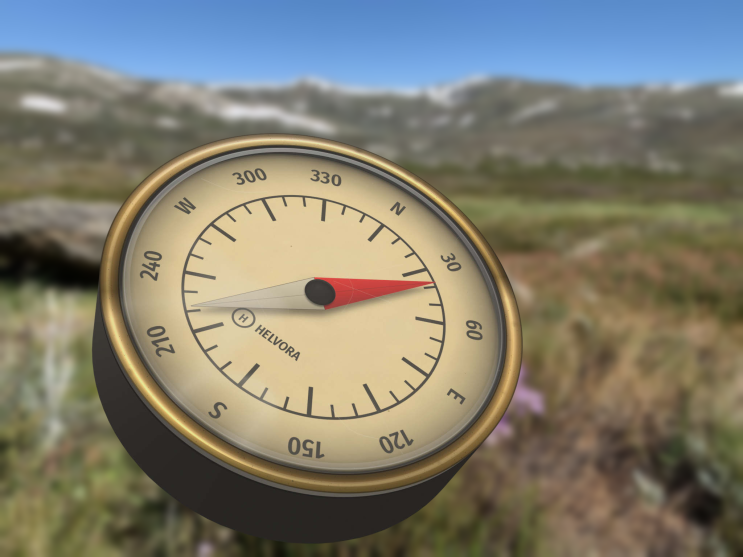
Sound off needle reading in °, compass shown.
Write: 40 °
